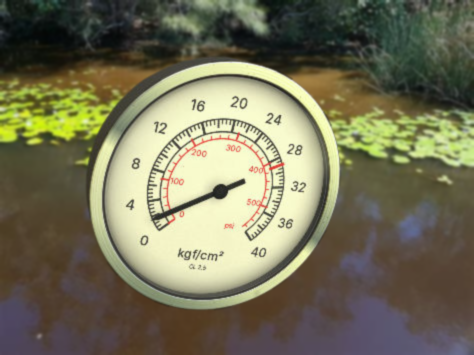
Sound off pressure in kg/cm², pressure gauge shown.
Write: 2 kg/cm²
